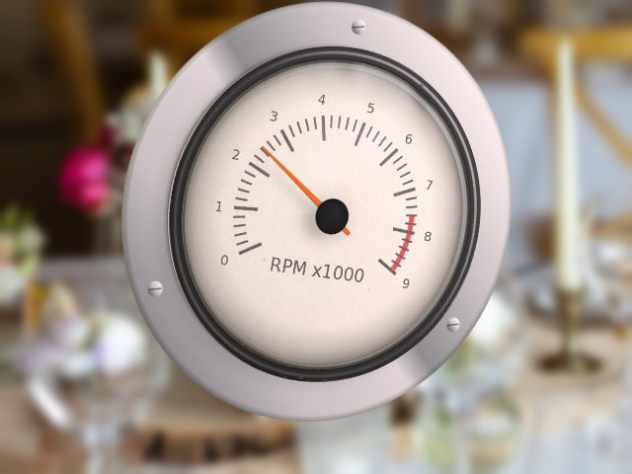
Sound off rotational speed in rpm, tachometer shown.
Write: 2400 rpm
